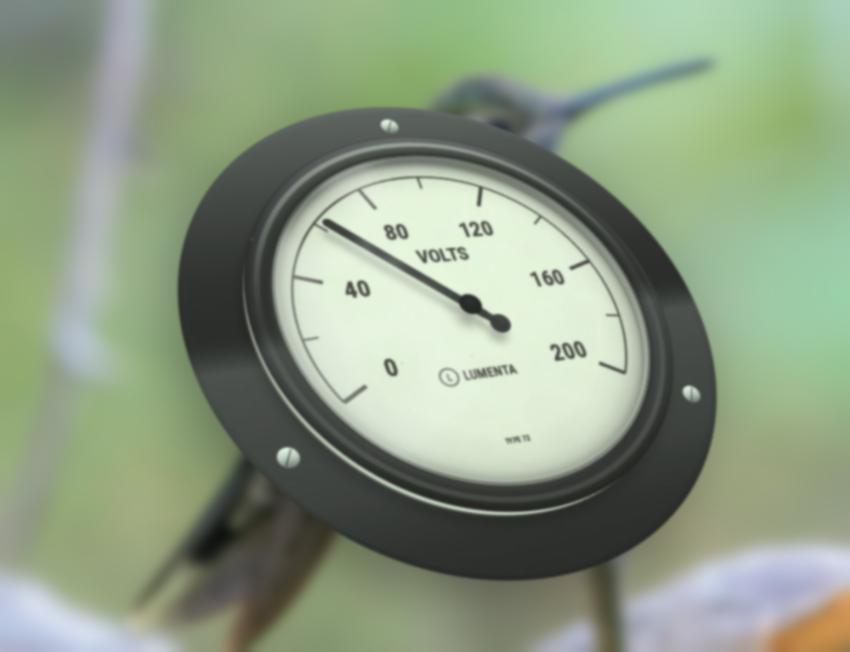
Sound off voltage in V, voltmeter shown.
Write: 60 V
